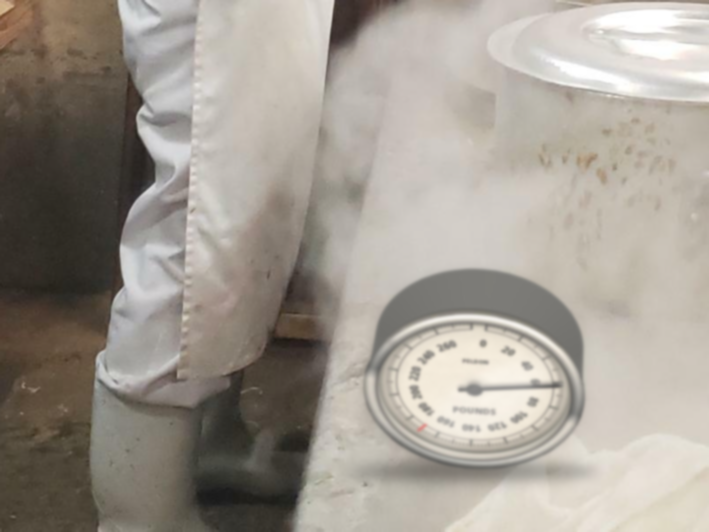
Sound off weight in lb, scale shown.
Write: 60 lb
